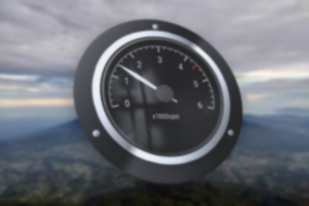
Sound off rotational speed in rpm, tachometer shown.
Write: 1400 rpm
